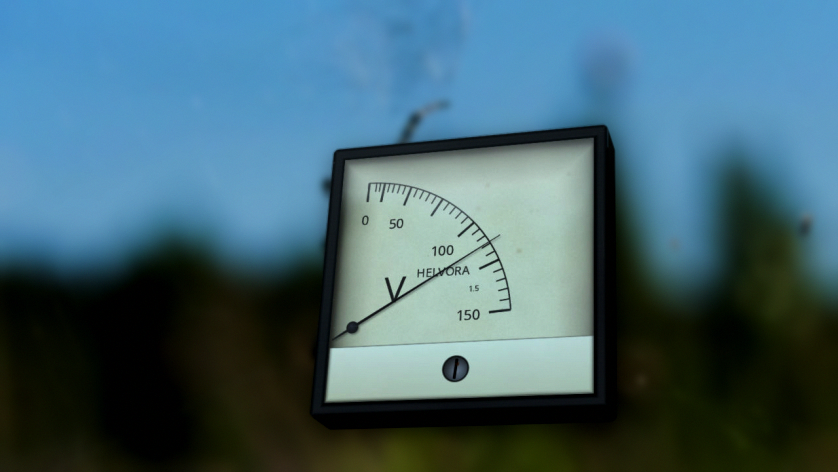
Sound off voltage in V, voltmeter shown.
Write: 115 V
